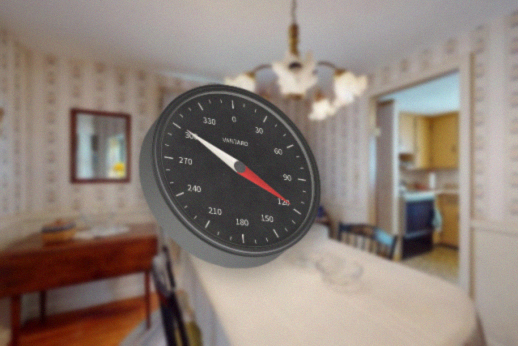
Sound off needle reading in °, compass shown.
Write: 120 °
